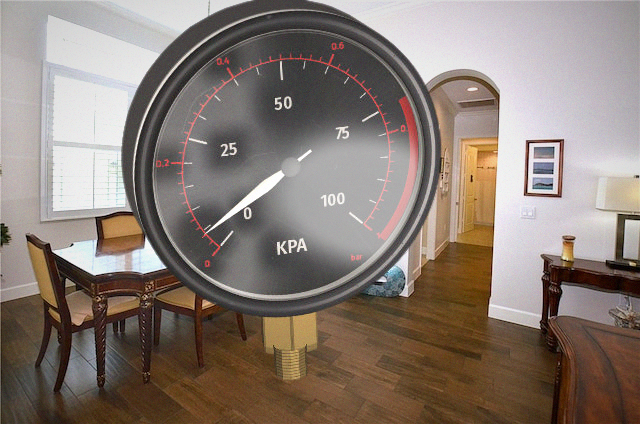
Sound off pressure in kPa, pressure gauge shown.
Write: 5 kPa
